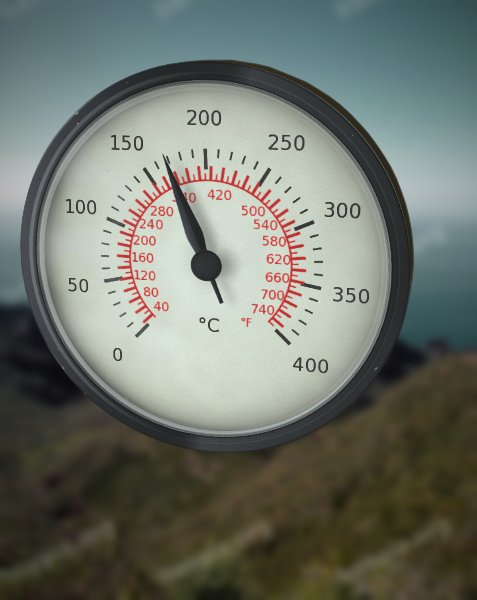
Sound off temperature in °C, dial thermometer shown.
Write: 170 °C
